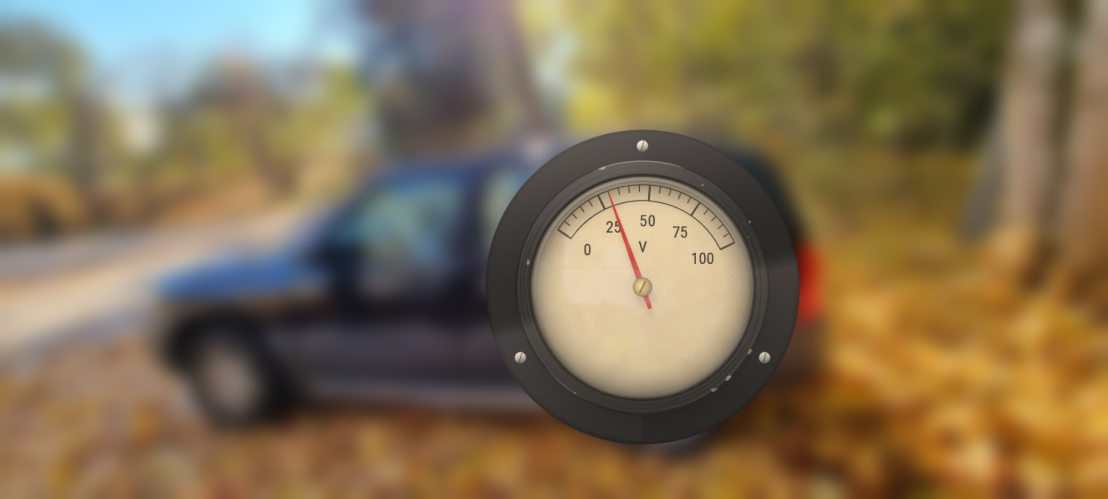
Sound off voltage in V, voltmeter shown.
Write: 30 V
